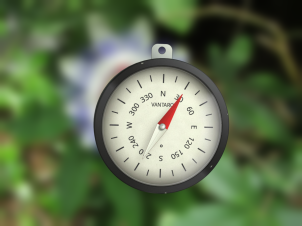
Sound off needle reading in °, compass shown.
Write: 30 °
